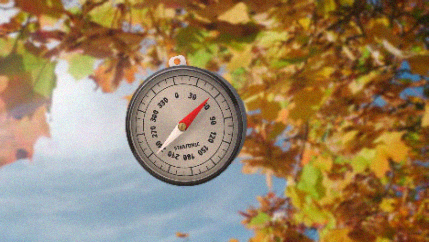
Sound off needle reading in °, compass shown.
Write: 55 °
